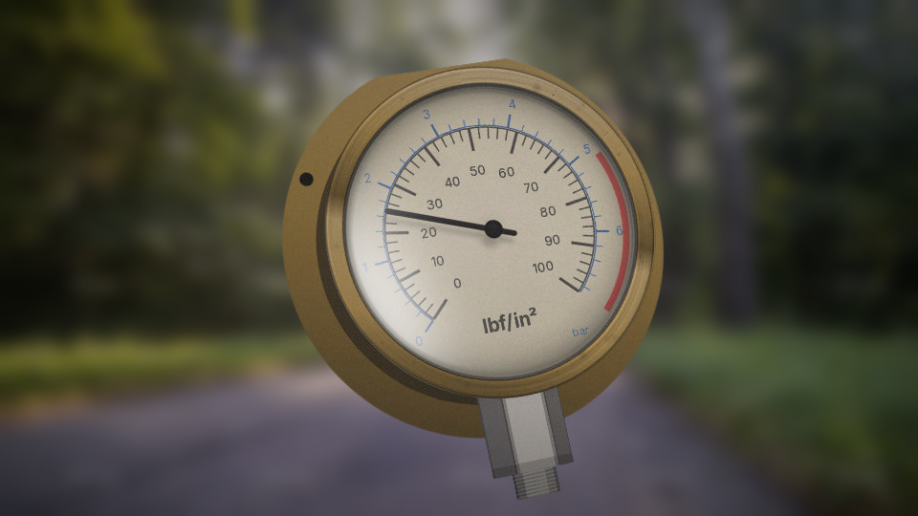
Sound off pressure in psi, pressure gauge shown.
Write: 24 psi
